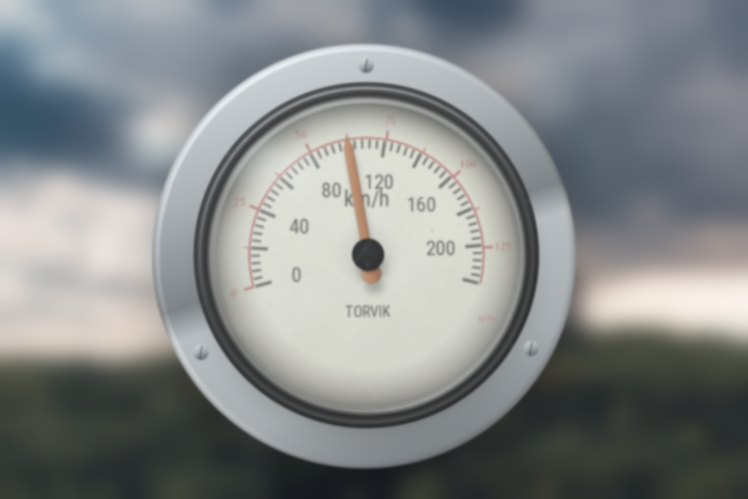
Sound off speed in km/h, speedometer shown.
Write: 100 km/h
